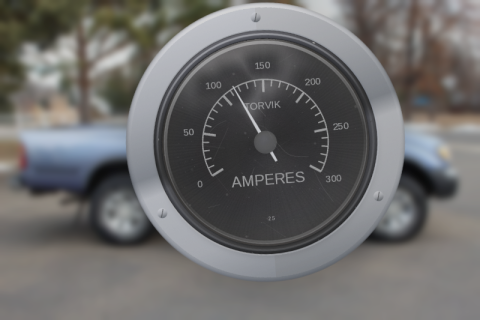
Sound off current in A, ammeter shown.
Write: 115 A
